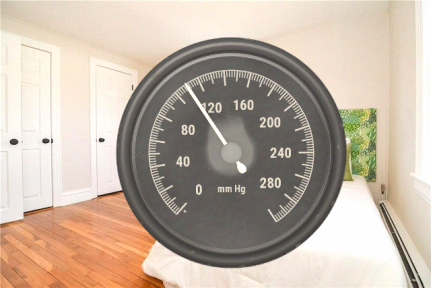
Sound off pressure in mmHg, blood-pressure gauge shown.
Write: 110 mmHg
